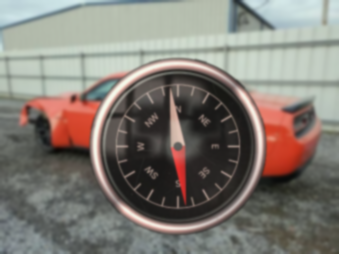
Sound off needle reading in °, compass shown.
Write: 172.5 °
